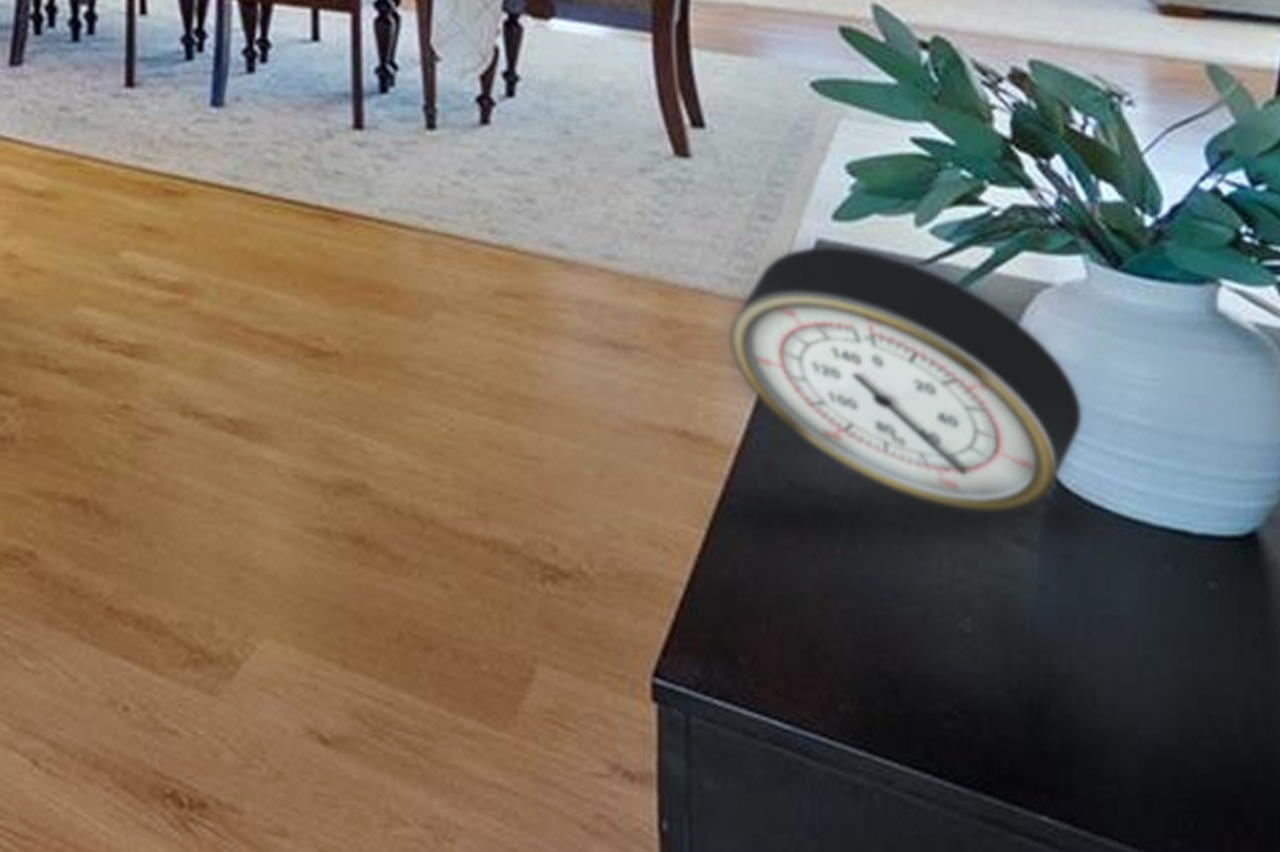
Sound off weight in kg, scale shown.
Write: 60 kg
